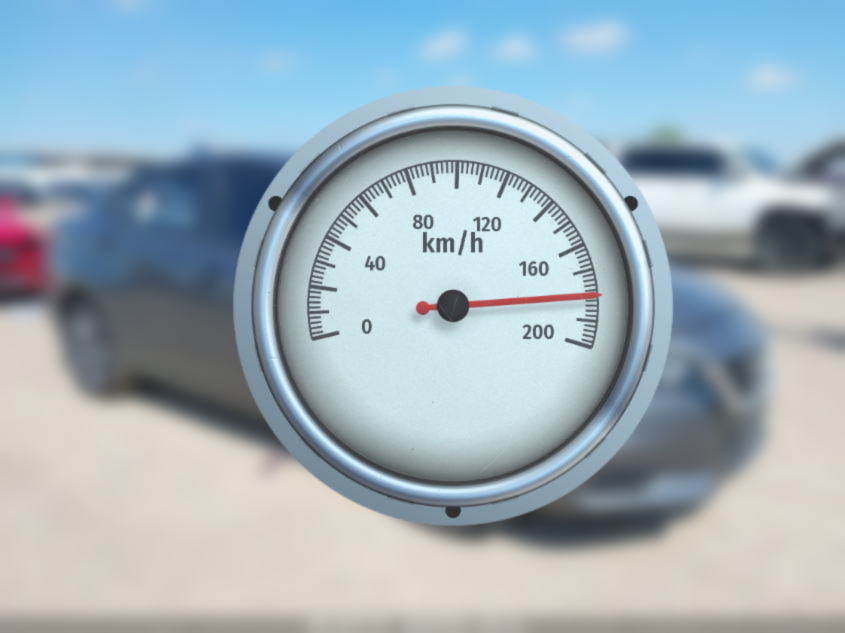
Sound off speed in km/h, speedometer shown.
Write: 180 km/h
